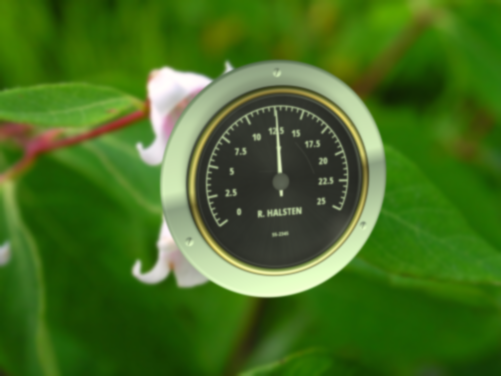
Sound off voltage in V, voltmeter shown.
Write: 12.5 V
